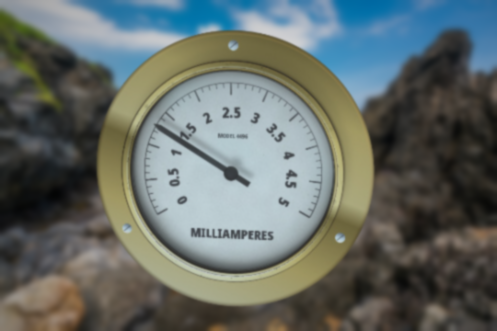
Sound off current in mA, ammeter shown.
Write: 1.3 mA
